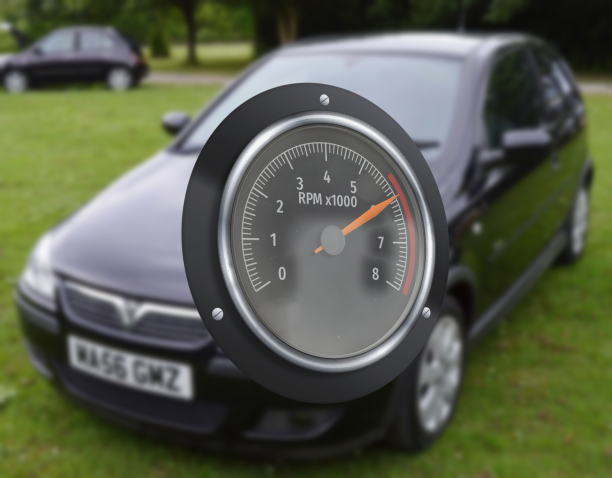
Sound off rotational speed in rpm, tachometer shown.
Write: 6000 rpm
